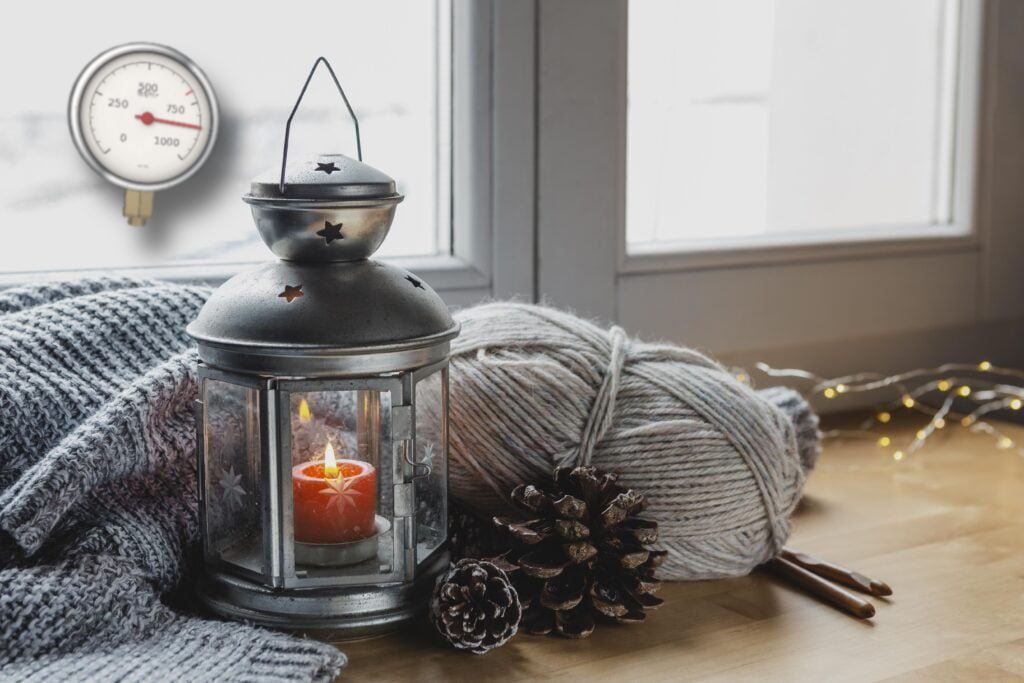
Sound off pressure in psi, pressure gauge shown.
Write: 850 psi
